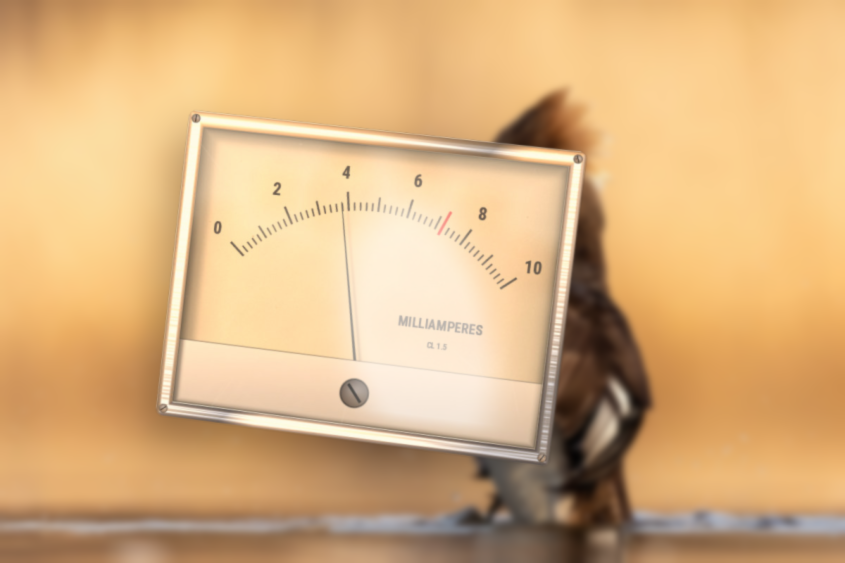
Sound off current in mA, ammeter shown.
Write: 3.8 mA
